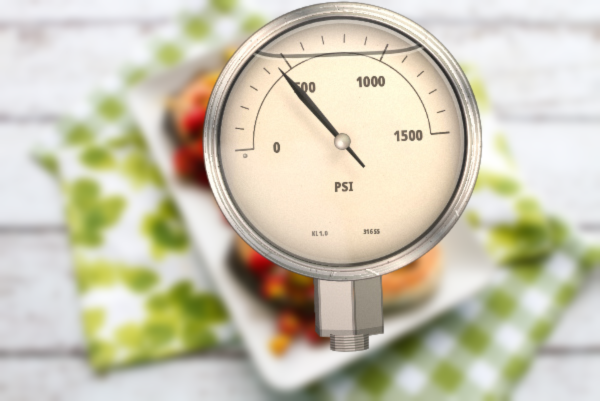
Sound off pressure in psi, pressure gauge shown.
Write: 450 psi
